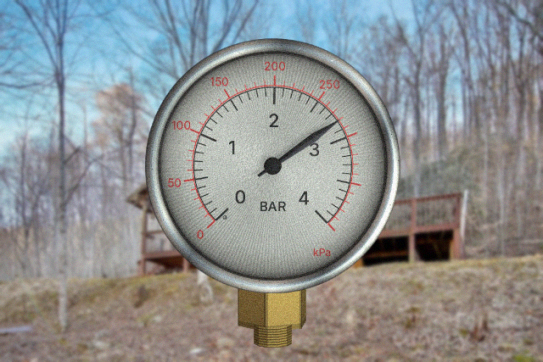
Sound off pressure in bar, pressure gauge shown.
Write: 2.8 bar
